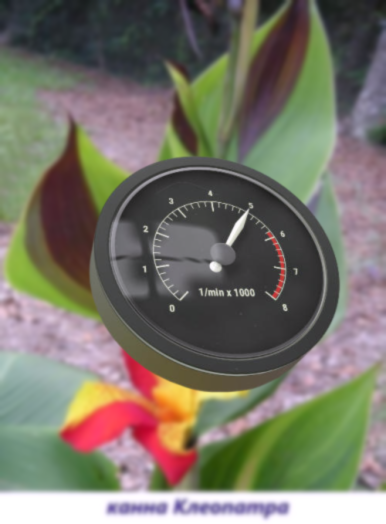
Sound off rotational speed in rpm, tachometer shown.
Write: 5000 rpm
